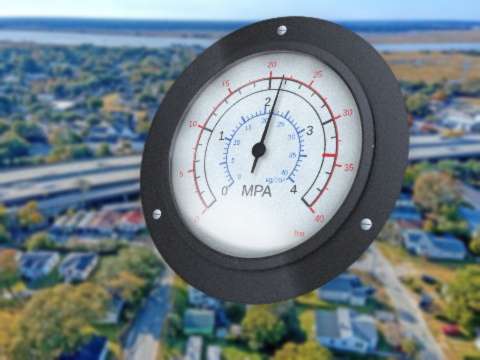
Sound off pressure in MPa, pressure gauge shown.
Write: 2.2 MPa
